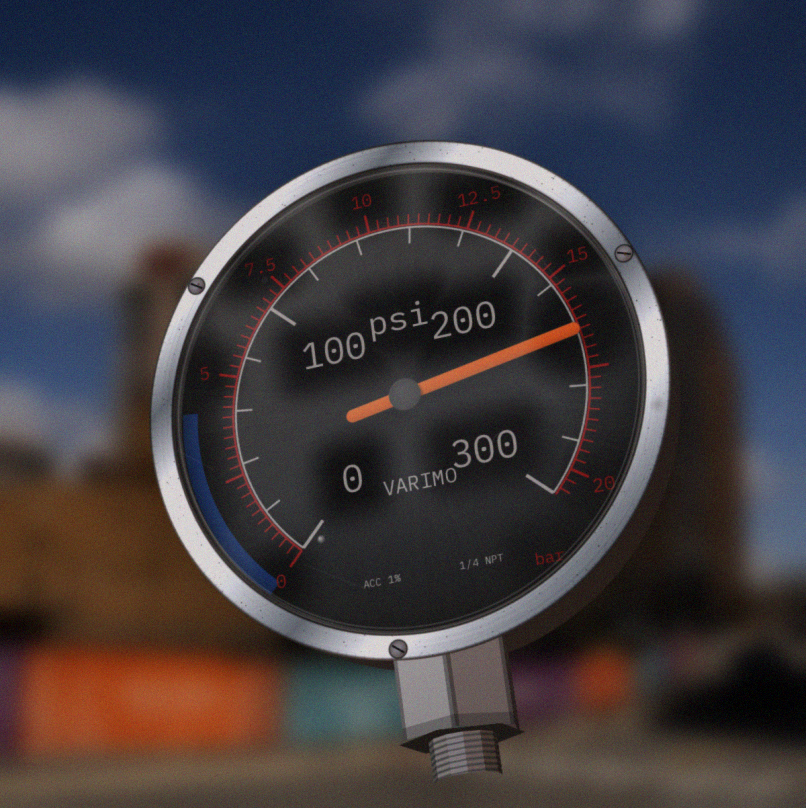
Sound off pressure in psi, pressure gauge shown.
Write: 240 psi
